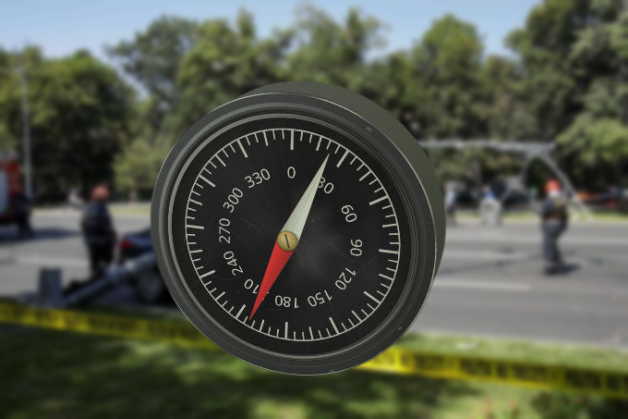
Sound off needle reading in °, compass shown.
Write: 202.5 °
